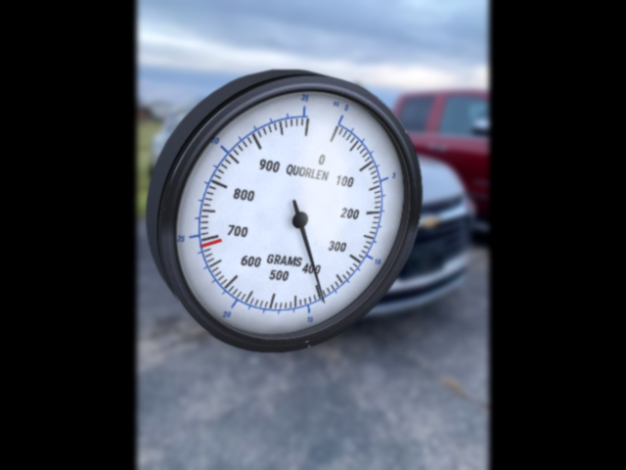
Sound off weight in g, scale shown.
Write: 400 g
